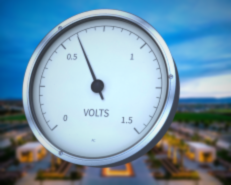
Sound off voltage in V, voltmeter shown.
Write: 0.6 V
